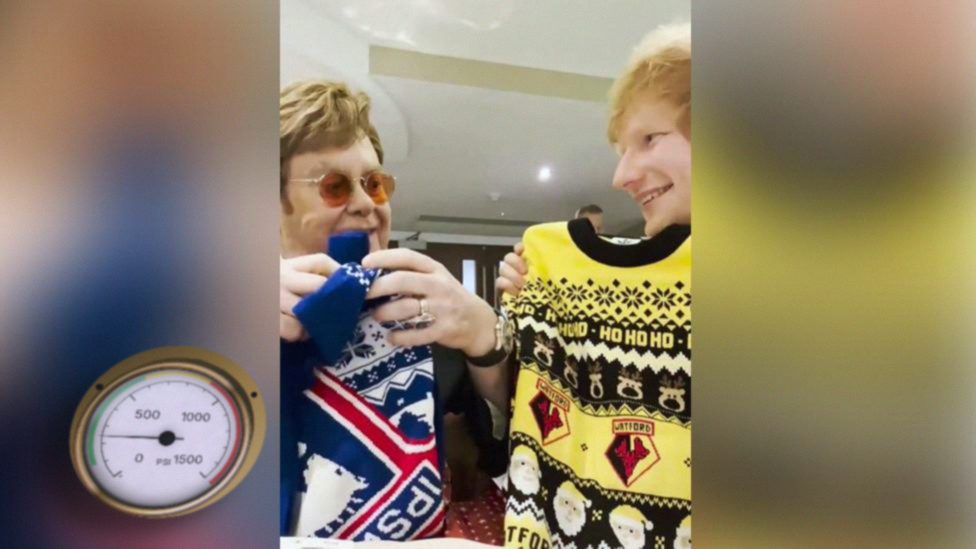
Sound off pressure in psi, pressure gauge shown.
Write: 250 psi
